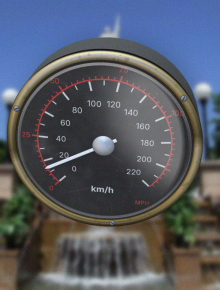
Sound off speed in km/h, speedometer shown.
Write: 15 km/h
